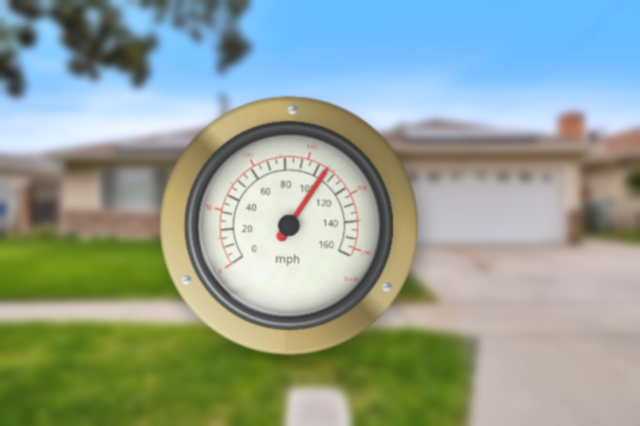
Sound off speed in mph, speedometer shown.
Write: 105 mph
